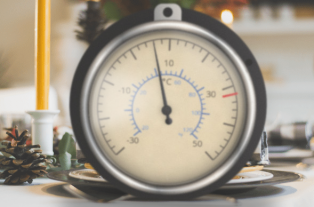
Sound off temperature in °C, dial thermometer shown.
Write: 6 °C
